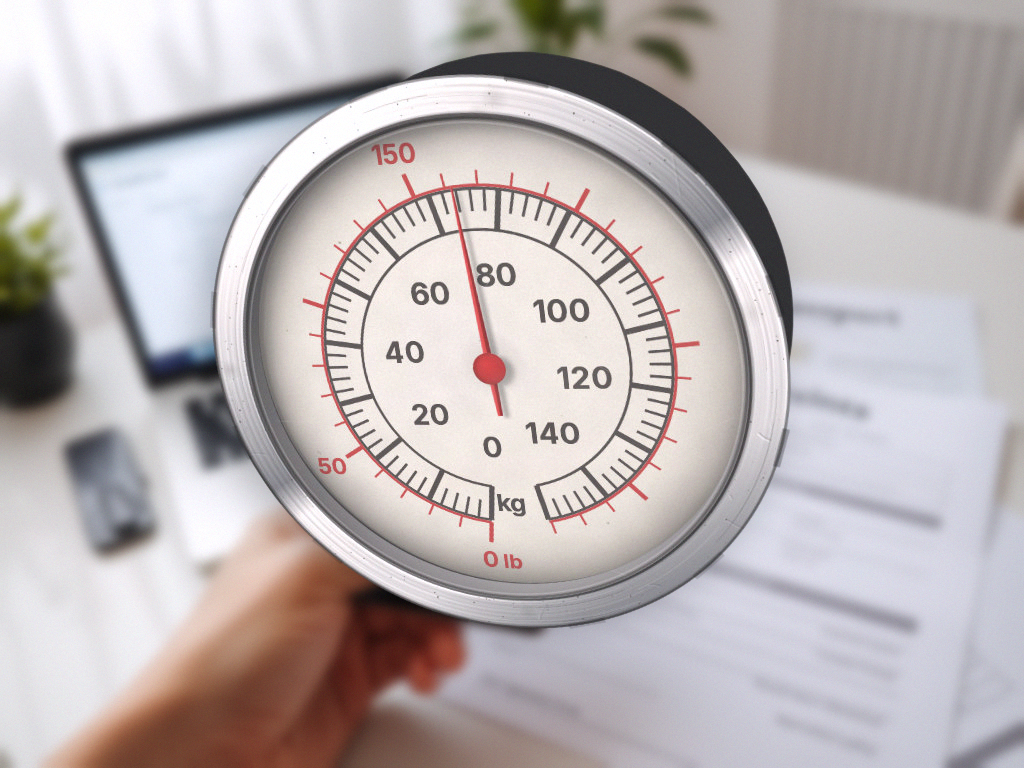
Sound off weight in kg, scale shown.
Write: 74 kg
